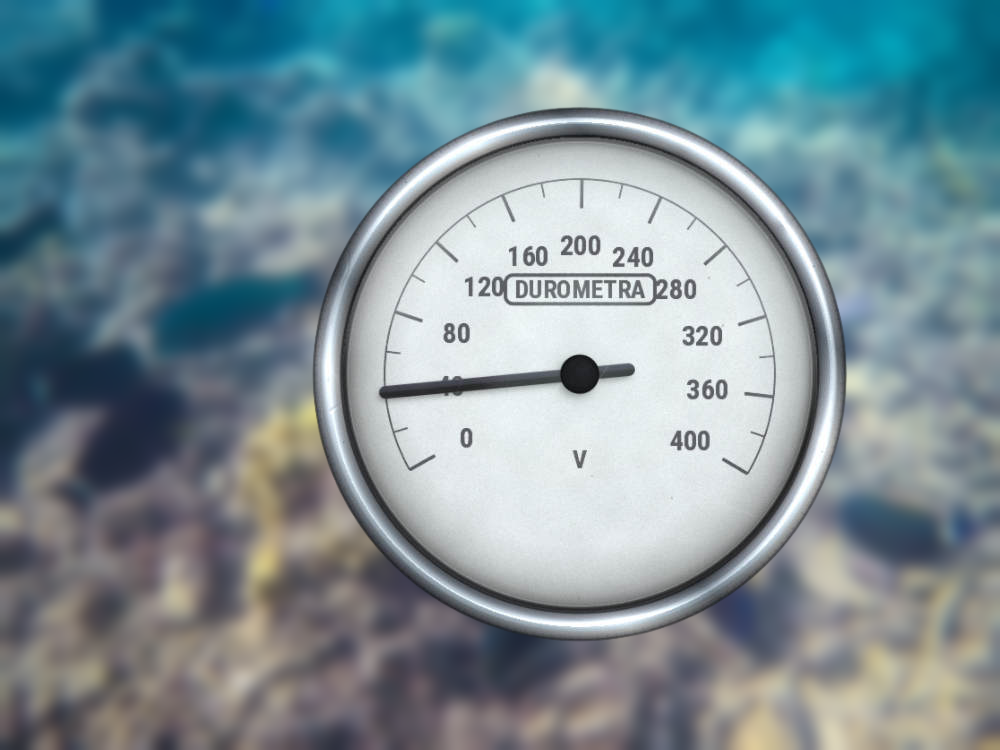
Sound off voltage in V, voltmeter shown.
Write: 40 V
